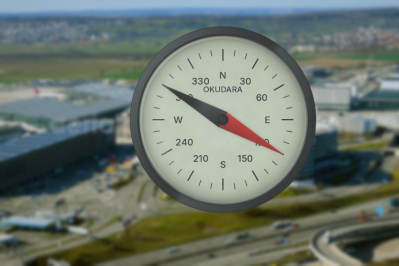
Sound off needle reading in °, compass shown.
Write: 120 °
